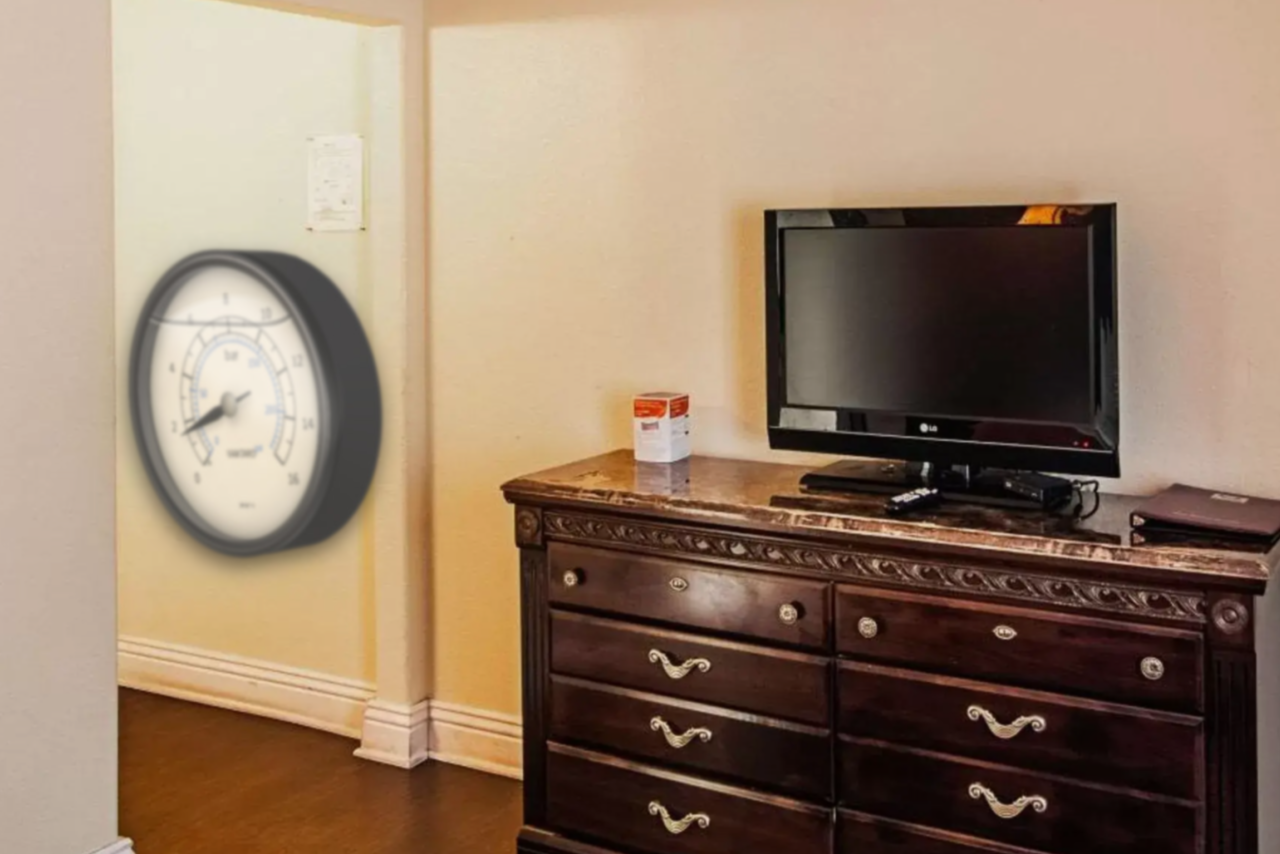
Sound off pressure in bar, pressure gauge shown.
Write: 1.5 bar
